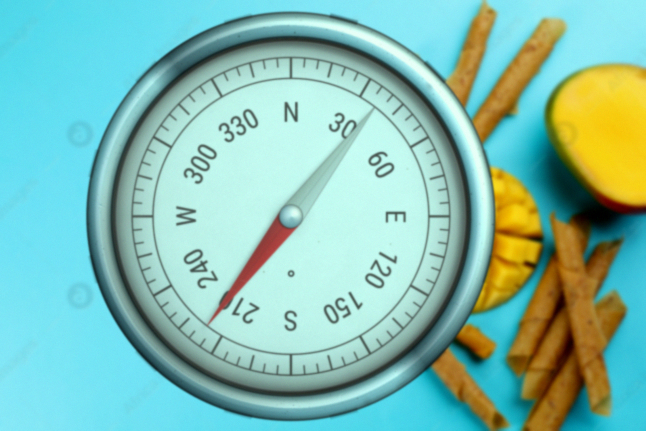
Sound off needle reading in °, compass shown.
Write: 217.5 °
